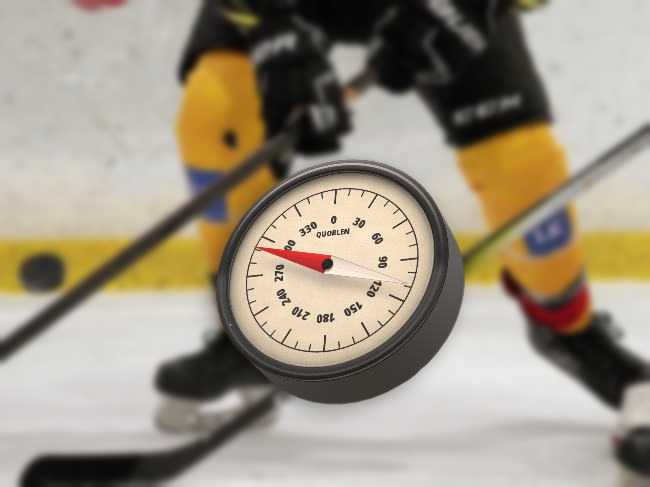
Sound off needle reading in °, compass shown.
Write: 290 °
